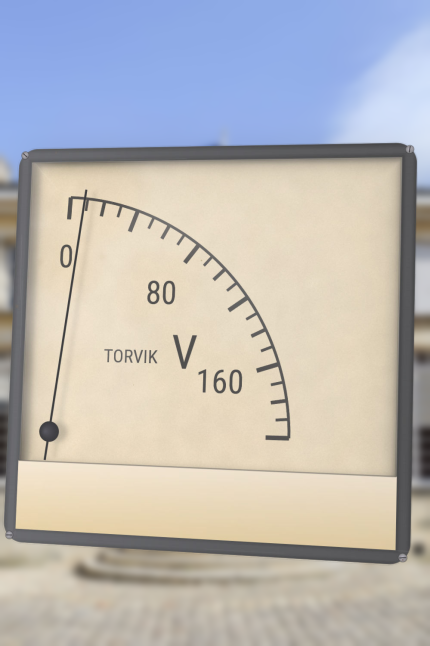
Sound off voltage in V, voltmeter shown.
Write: 10 V
